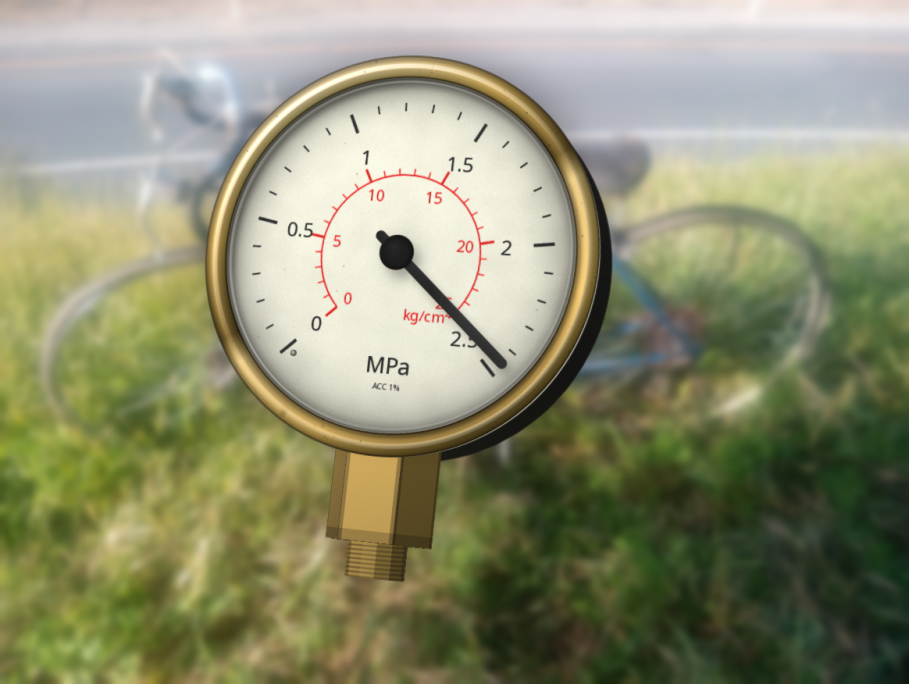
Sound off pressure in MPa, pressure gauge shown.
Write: 2.45 MPa
